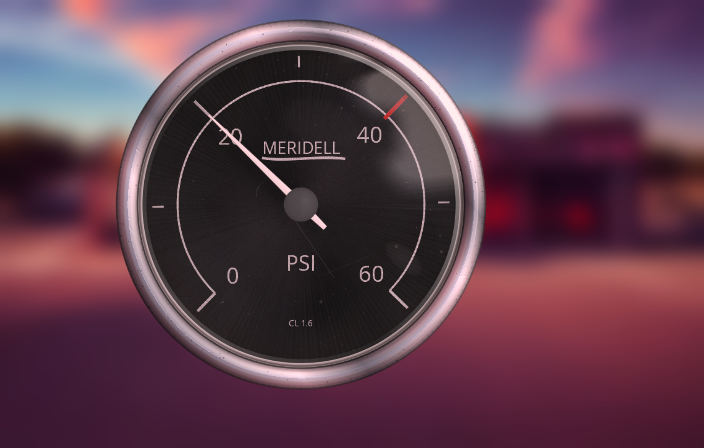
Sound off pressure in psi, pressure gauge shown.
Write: 20 psi
